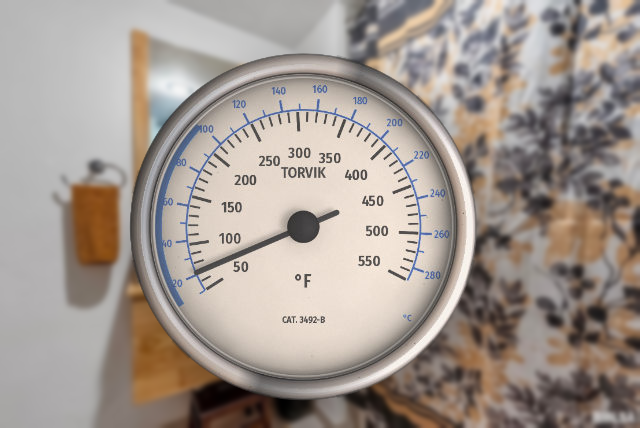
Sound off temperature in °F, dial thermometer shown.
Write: 70 °F
